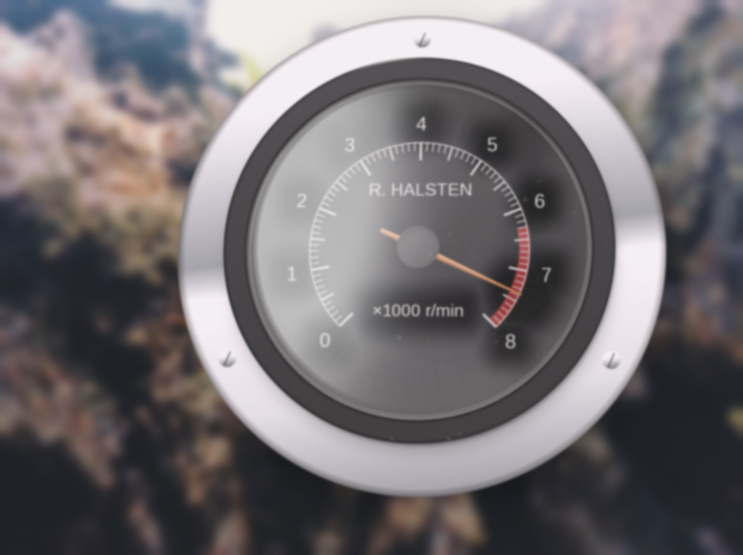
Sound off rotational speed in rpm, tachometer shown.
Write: 7400 rpm
